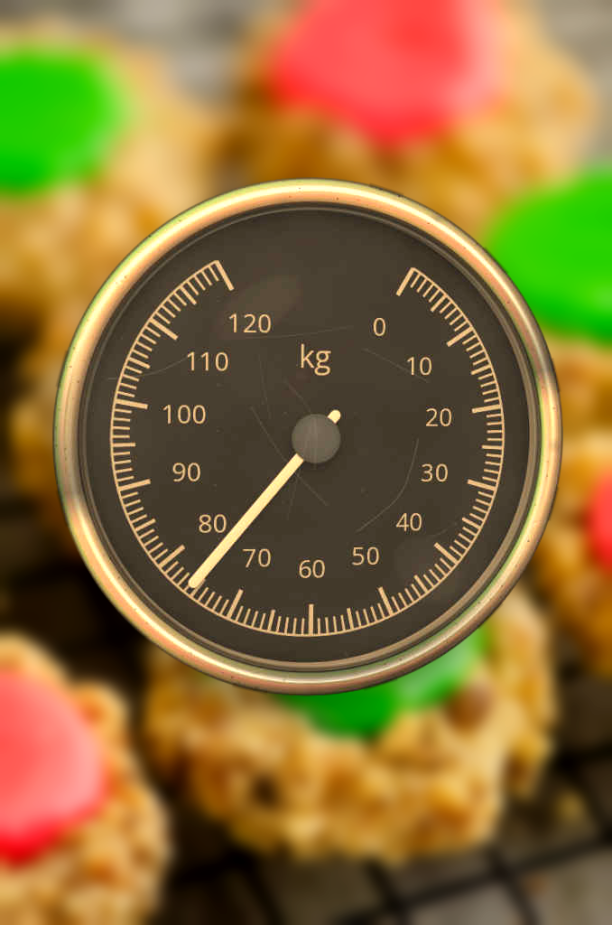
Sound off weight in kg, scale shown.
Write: 76 kg
